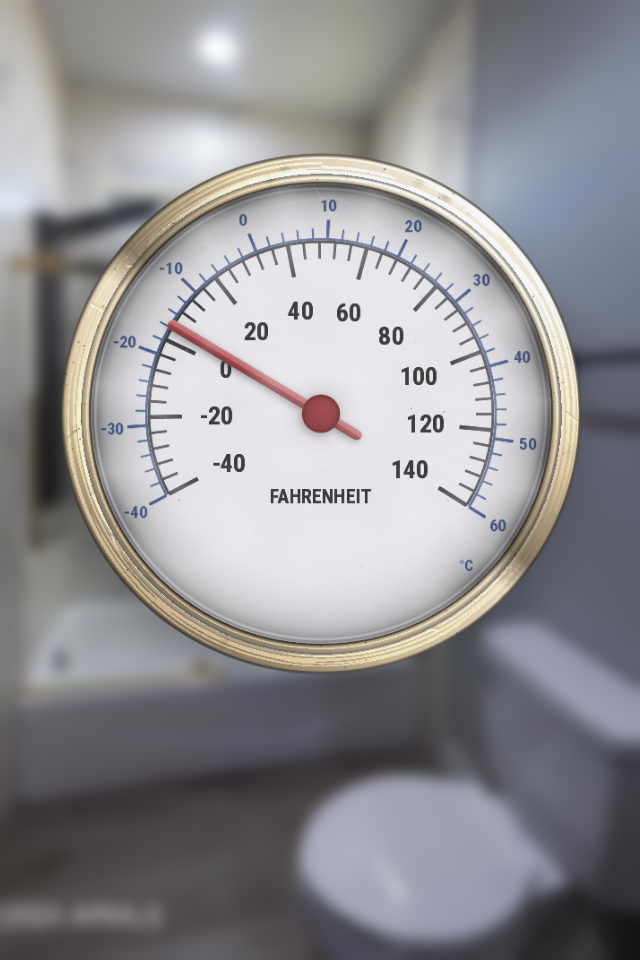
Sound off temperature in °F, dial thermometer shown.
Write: 4 °F
